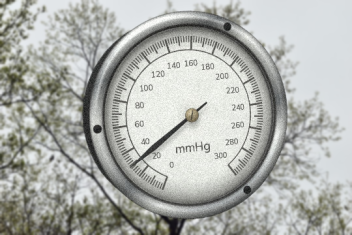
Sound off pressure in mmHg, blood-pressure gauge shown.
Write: 30 mmHg
